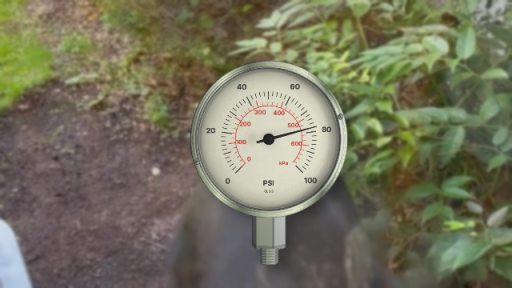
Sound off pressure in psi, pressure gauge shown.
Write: 78 psi
